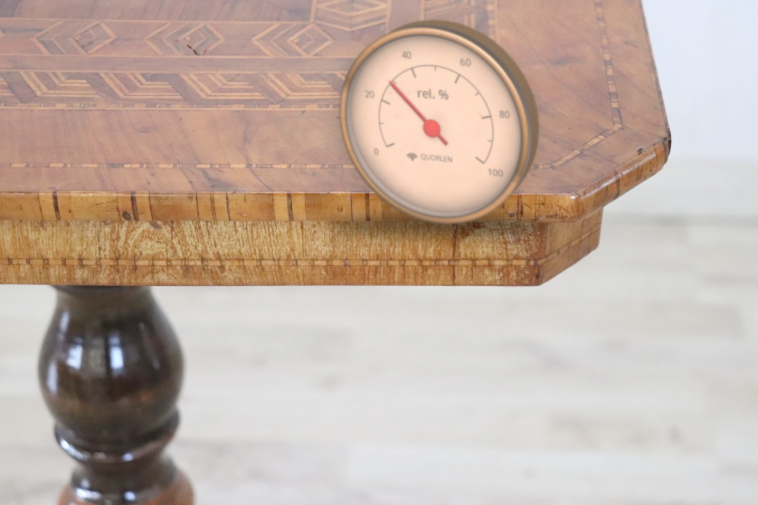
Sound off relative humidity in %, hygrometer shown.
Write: 30 %
